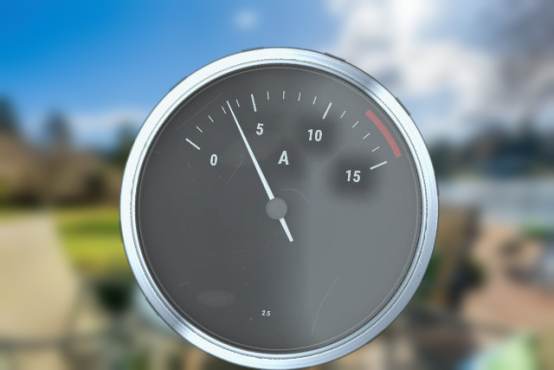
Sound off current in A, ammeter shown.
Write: 3.5 A
